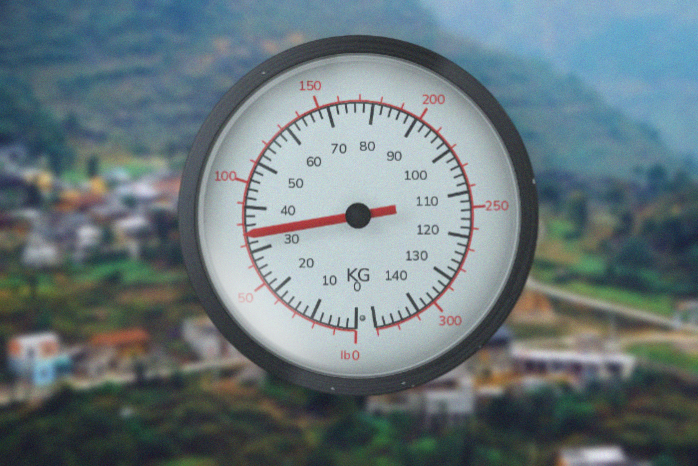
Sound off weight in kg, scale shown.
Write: 34 kg
